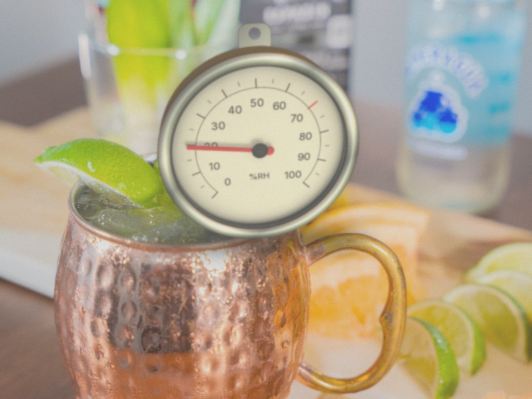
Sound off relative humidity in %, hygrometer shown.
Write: 20 %
